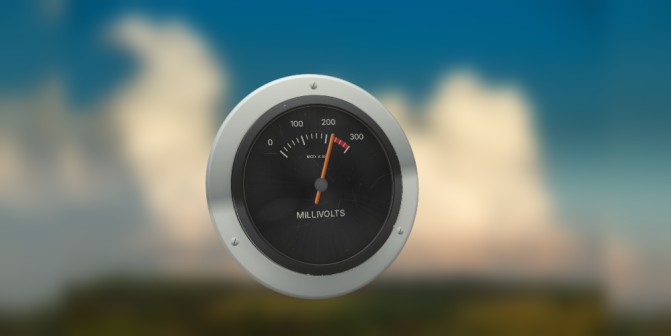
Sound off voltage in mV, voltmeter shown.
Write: 220 mV
